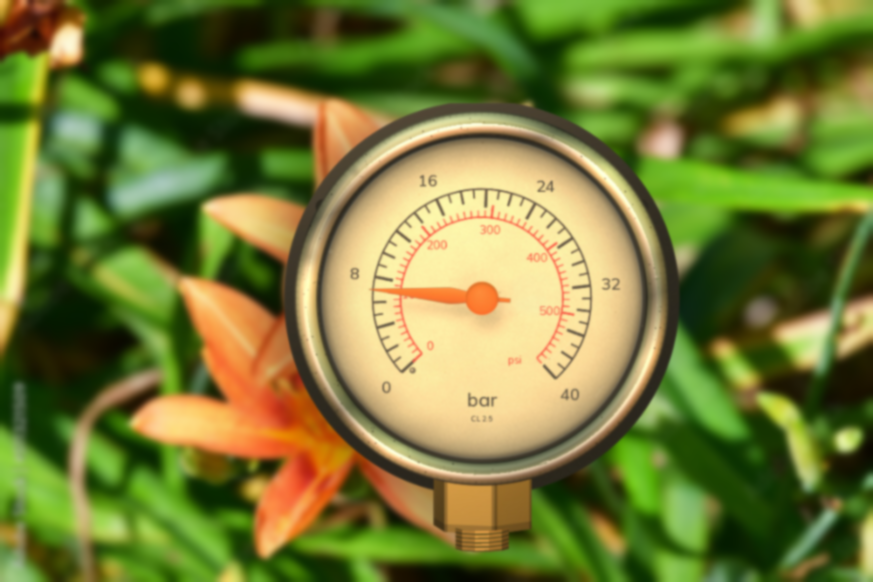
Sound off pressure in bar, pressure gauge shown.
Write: 7 bar
